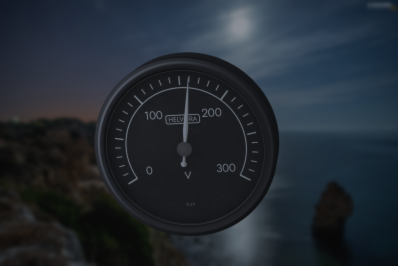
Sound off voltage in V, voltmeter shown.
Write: 160 V
